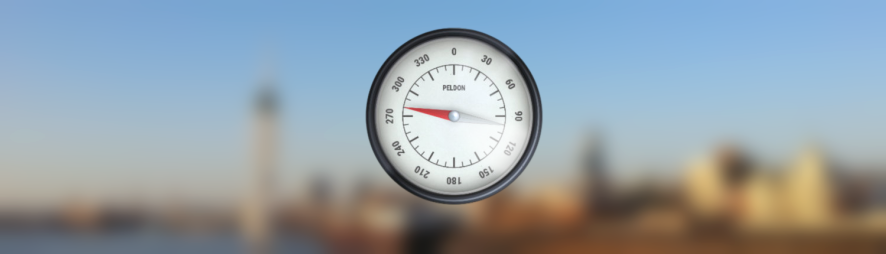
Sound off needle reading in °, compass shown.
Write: 280 °
